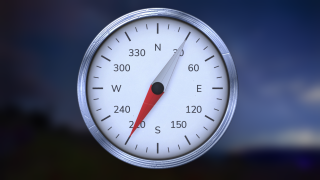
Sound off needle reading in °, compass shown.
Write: 210 °
